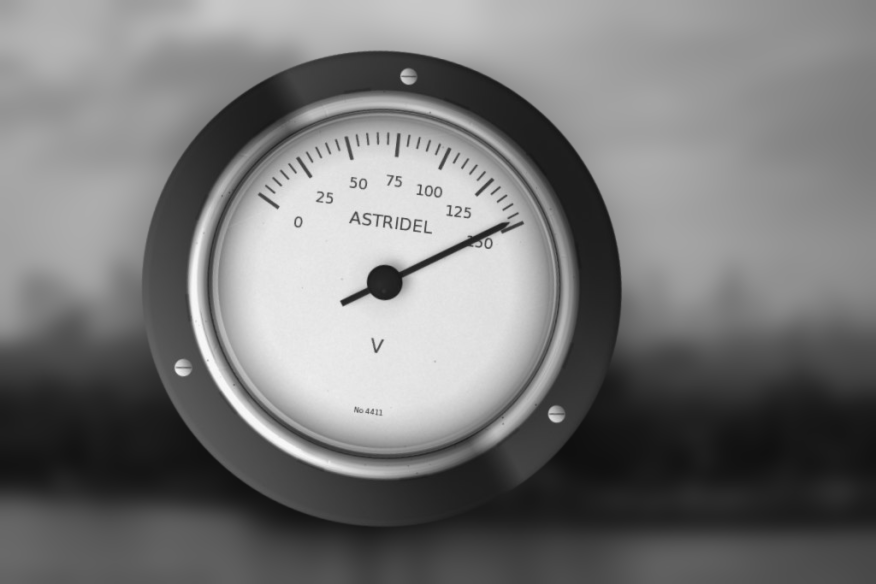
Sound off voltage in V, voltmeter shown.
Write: 147.5 V
